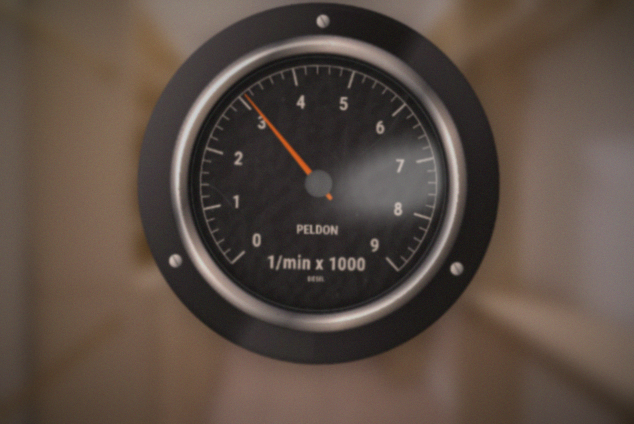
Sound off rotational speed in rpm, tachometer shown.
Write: 3100 rpm
